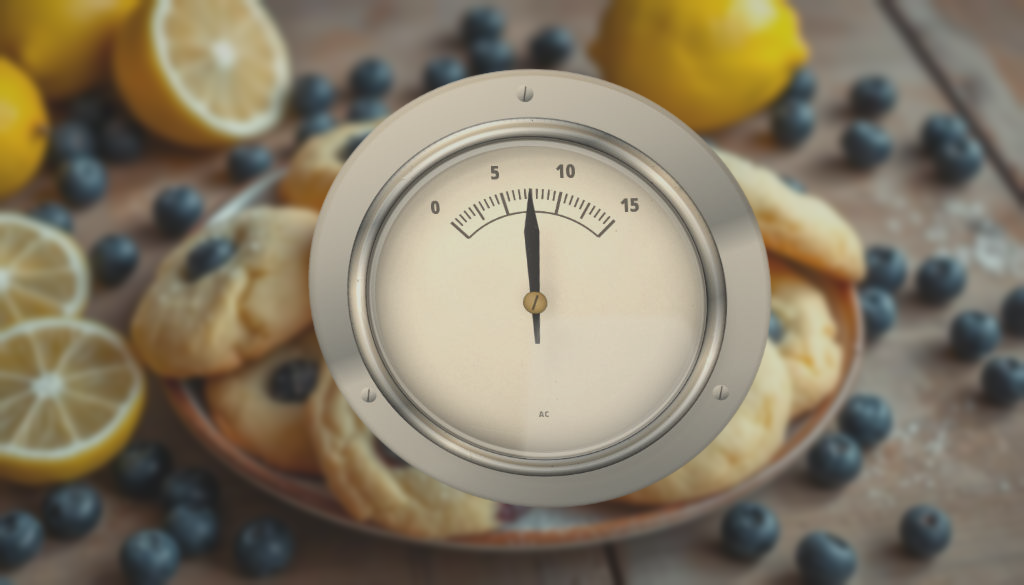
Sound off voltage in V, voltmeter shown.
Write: 7.5 V
